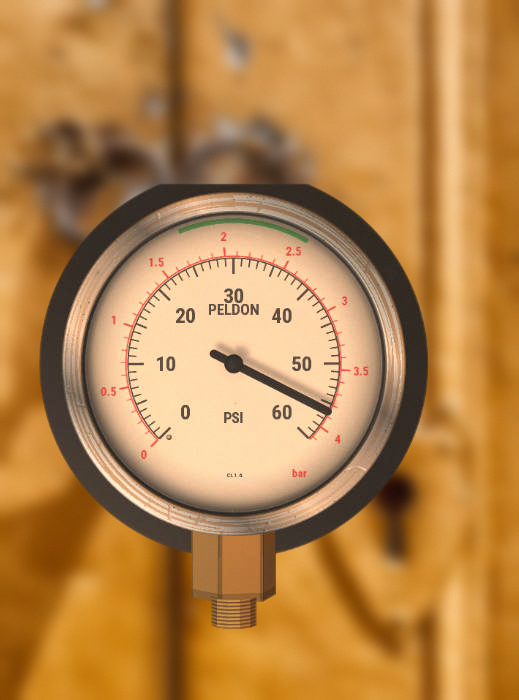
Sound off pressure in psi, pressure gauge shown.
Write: 56 psi
